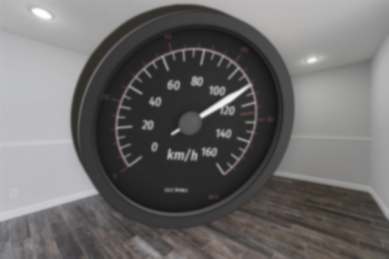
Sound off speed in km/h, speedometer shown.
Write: 110 km/h
